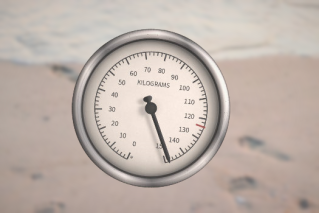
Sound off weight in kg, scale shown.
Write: 148 kg
